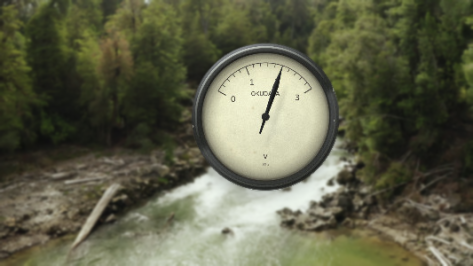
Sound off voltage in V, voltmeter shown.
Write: 2 V
